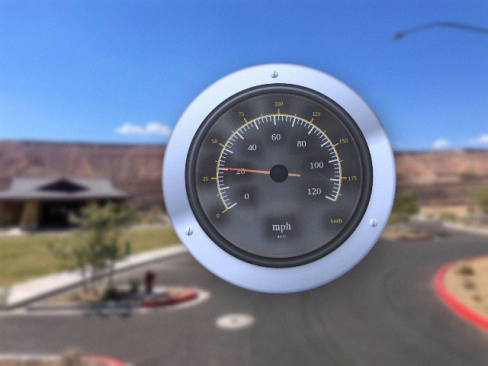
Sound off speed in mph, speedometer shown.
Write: 20 mph
